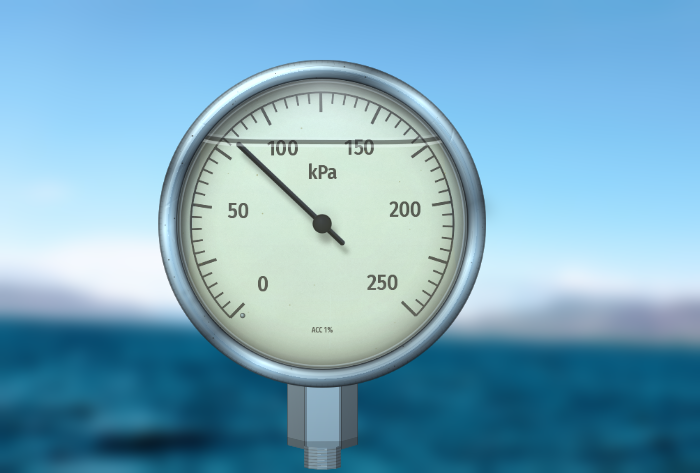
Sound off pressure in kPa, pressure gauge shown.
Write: 82.5 kPa
